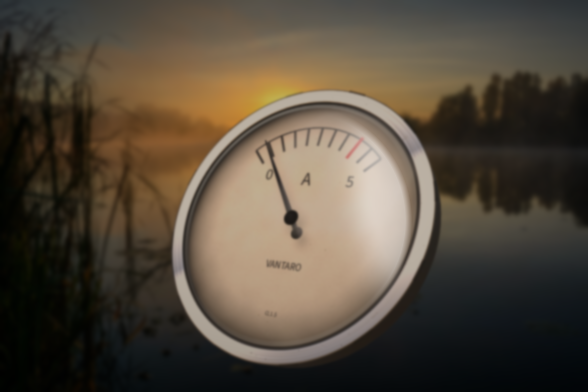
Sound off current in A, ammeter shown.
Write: 0.5 A
